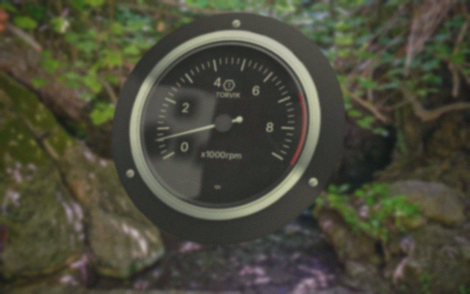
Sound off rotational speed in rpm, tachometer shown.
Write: 600 rpm
